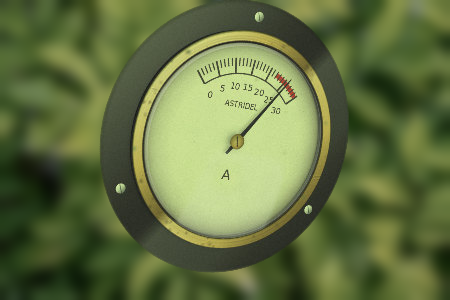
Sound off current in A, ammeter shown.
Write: 25 A
